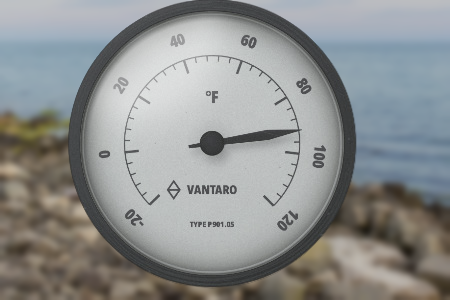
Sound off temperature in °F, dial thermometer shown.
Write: 92 °F
